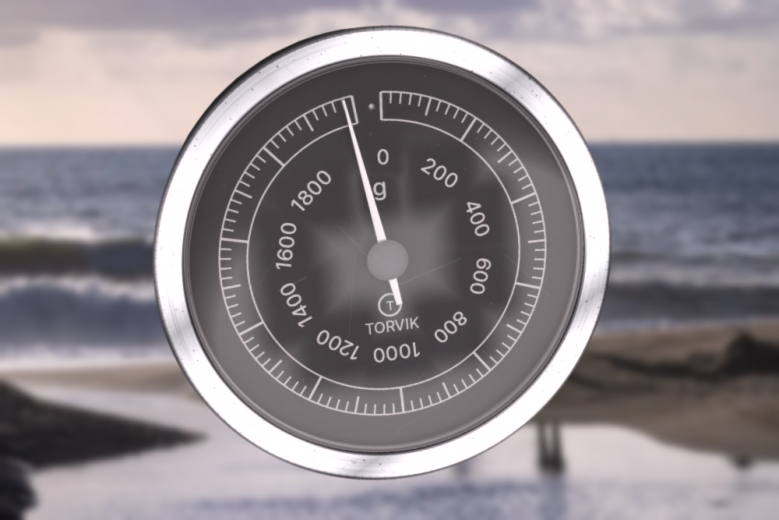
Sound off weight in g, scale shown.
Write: 1980 g
